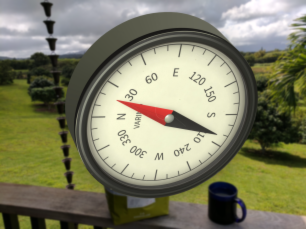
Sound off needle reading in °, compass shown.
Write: 20 °
